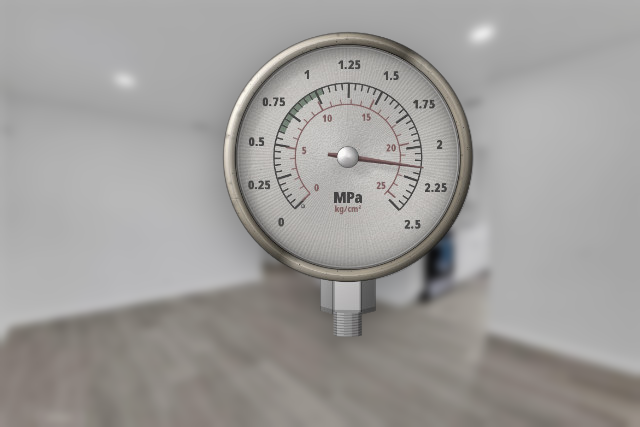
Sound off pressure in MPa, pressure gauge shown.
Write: 2.15 MPa
